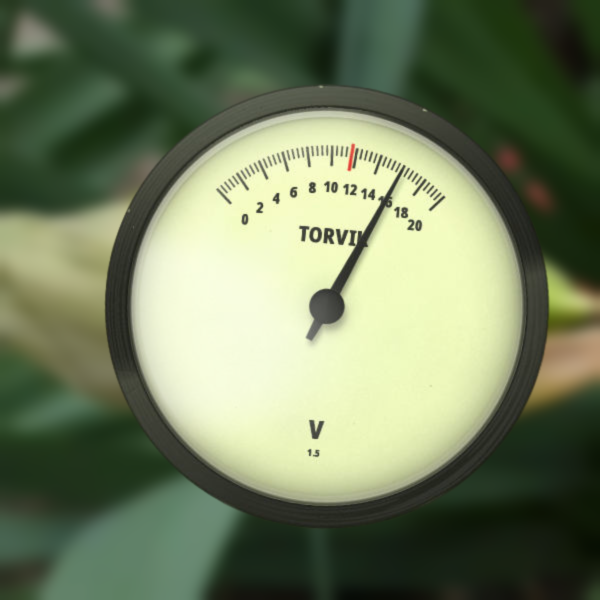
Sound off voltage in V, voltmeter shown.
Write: 16 V
